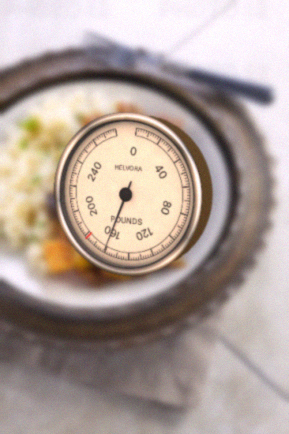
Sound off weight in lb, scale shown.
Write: 160 lb
